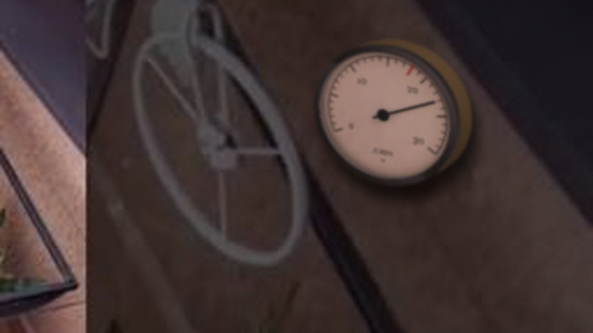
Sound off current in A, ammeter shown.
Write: 23 A
